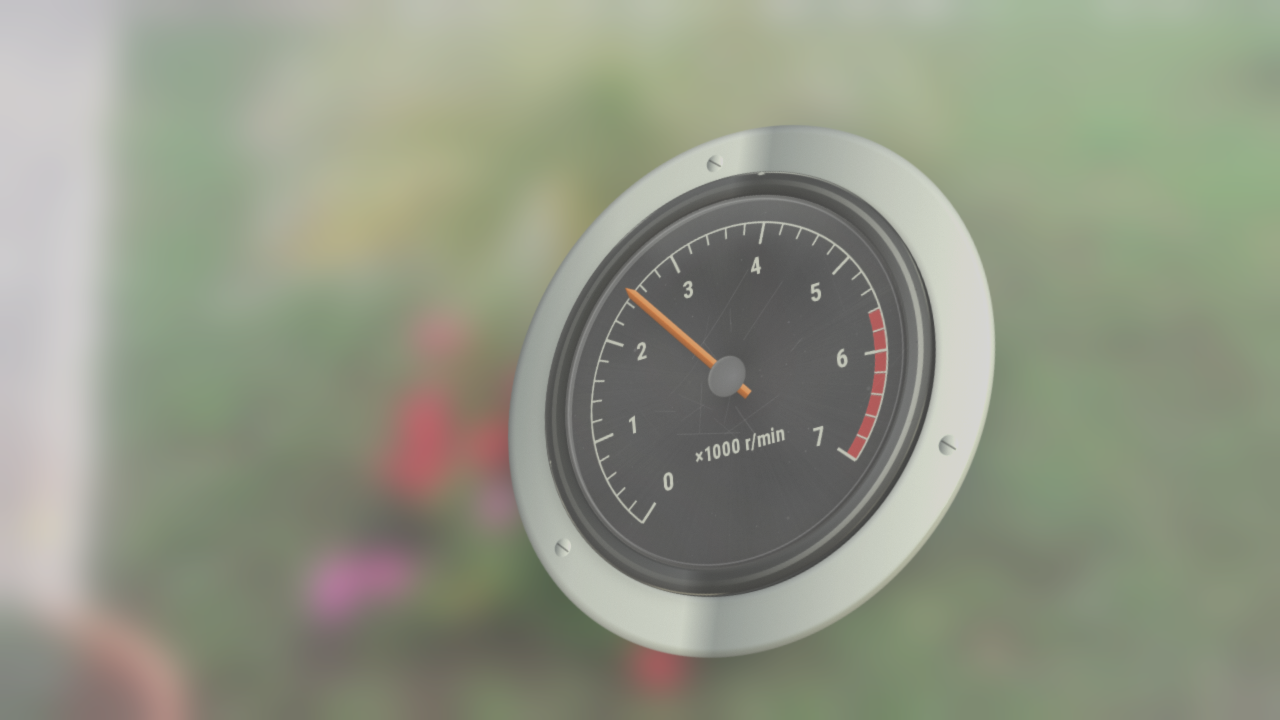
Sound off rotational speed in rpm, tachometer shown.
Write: 2500 rpm
